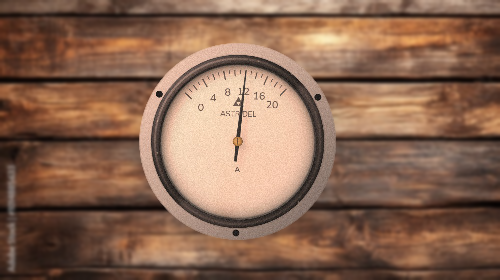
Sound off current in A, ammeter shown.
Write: 12 A
